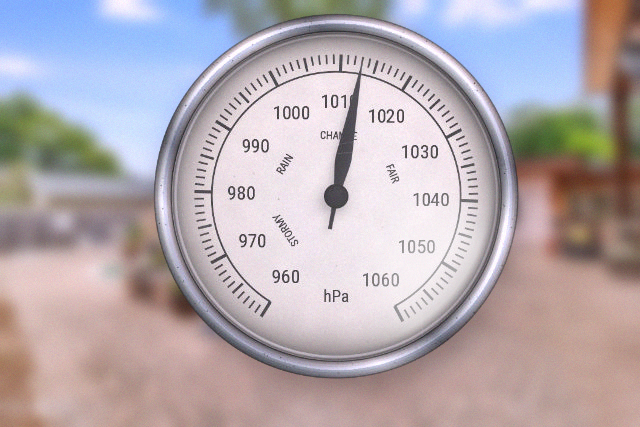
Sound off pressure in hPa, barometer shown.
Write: 1013 hPa
